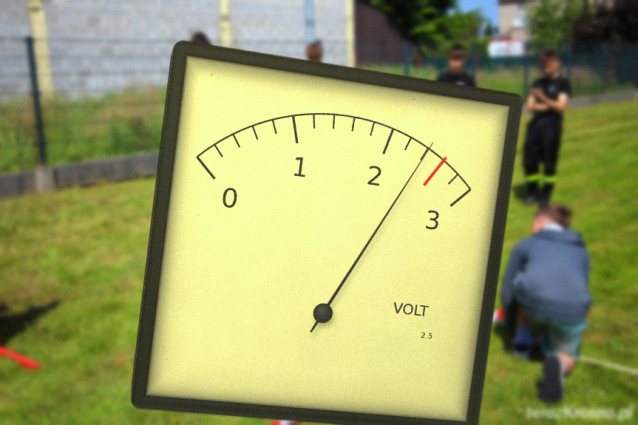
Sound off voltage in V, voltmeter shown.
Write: 2.4 V
